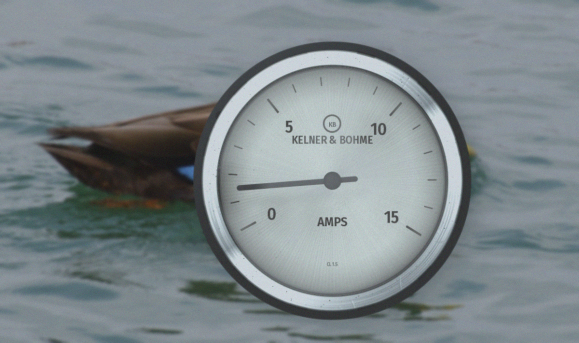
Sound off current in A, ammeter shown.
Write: 1.5 A
